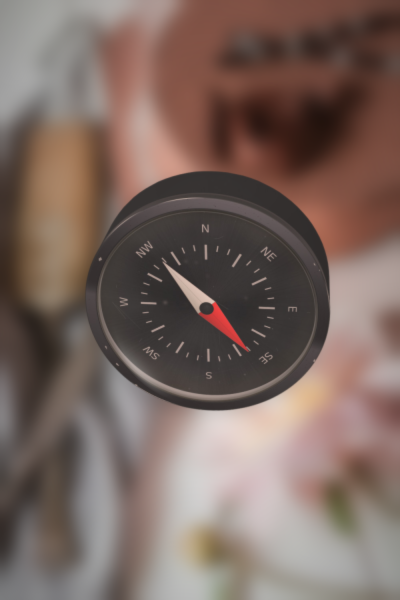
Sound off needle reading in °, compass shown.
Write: 140 °
